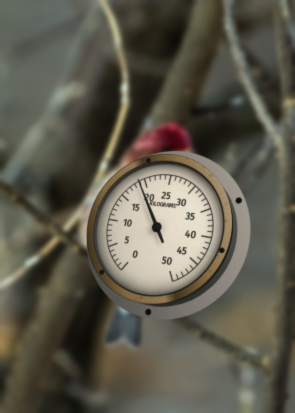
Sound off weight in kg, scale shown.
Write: 19 kg
